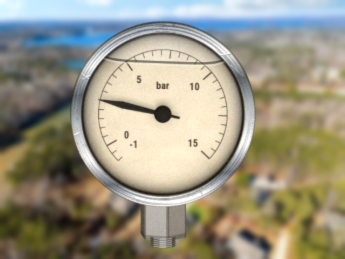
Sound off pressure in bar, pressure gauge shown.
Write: 2.5 bar
